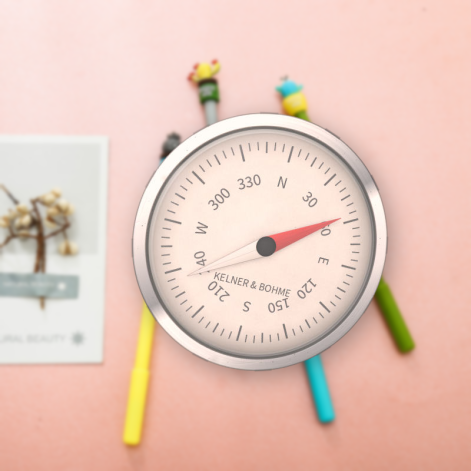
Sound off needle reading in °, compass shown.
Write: 55 °
